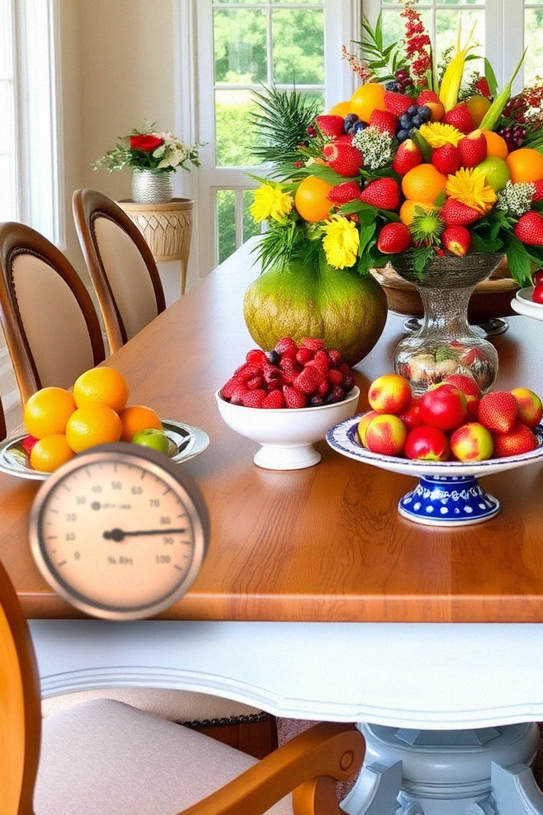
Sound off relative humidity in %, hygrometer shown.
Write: 85 %
